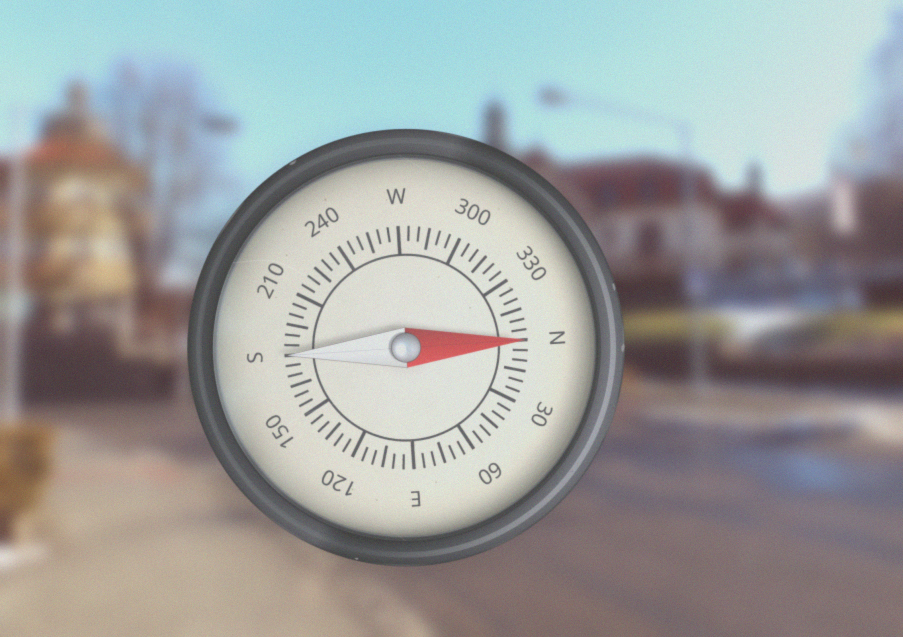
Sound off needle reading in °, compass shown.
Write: 0 °
